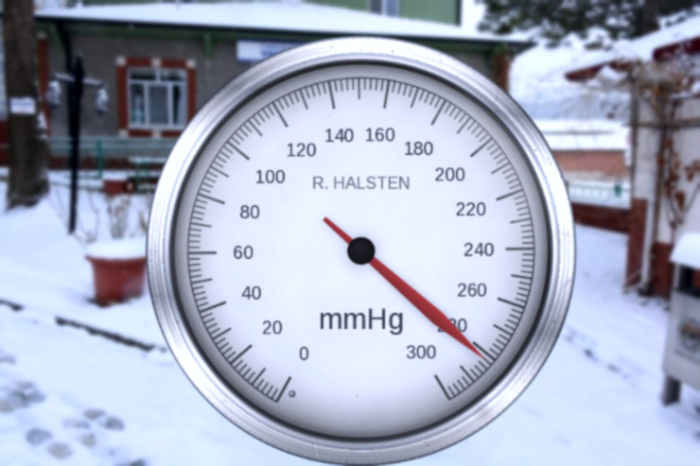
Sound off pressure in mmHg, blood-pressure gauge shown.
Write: 282 mmHg
